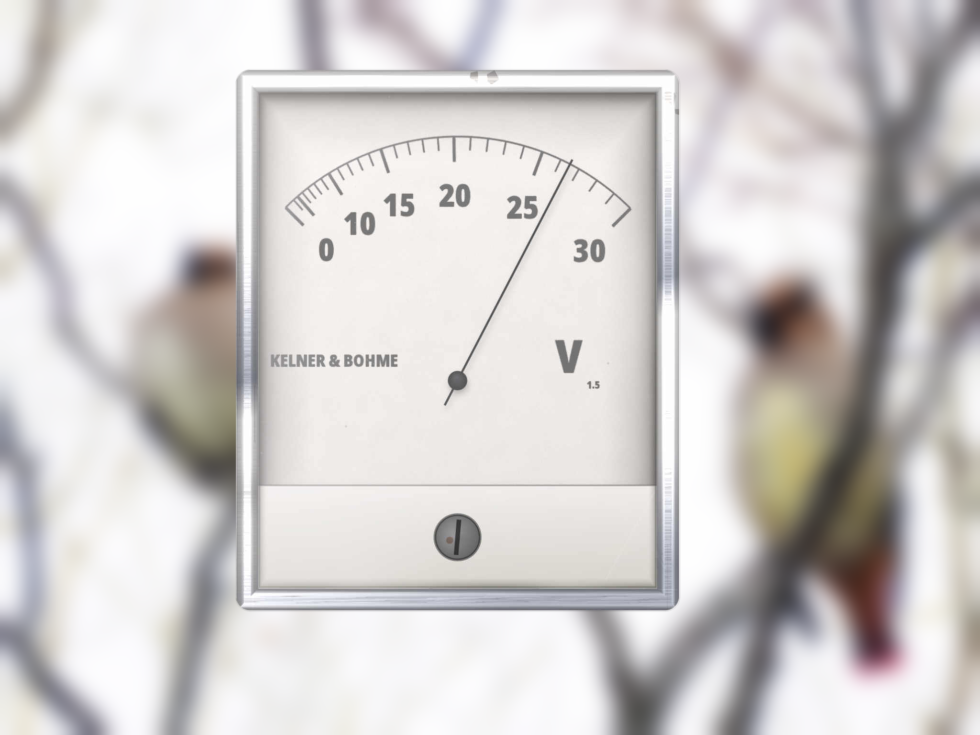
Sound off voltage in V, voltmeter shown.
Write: 26.5 V
